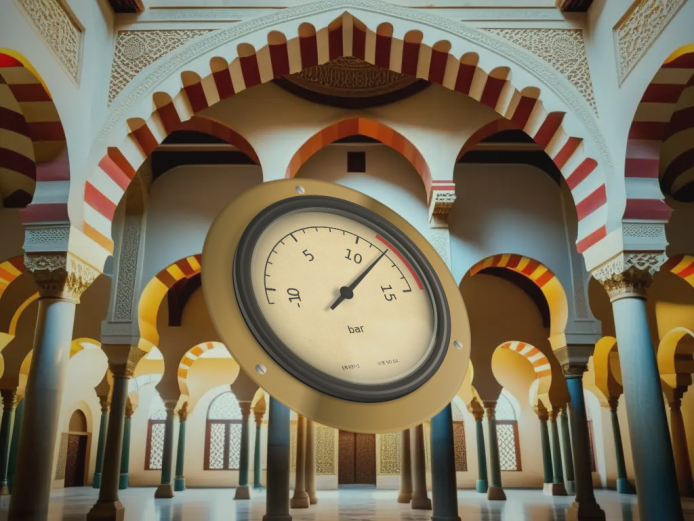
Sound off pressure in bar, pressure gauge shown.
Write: 12 bar
